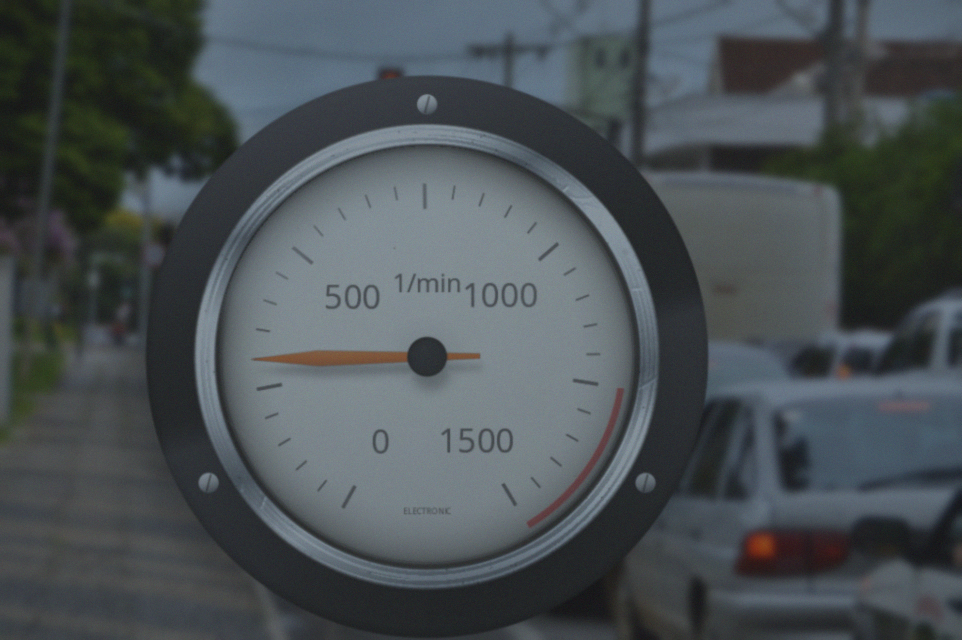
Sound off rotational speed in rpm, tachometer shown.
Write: 300 rpm
